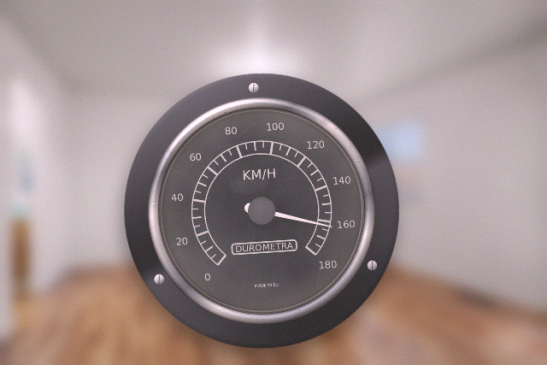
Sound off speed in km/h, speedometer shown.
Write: 162.5 km/h
